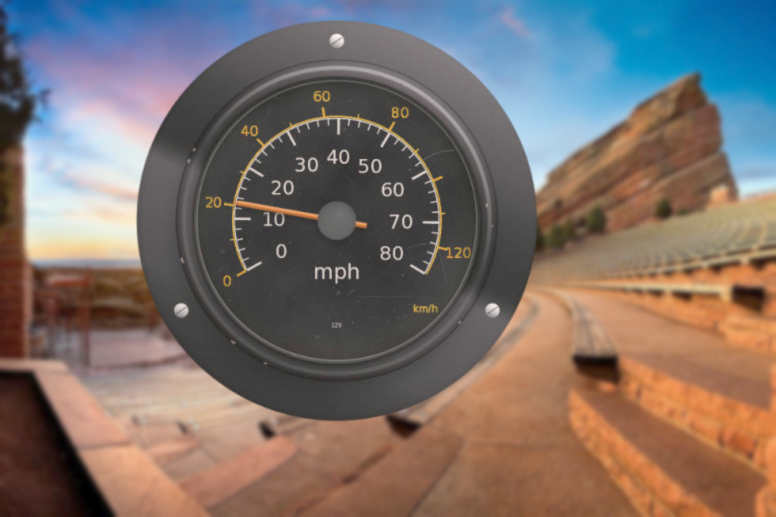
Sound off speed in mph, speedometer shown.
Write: 13 mph
